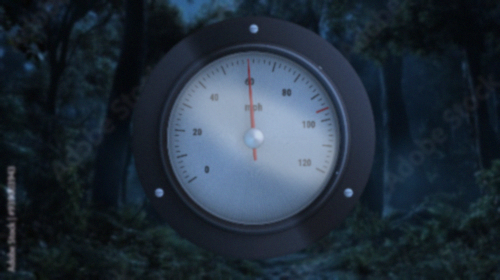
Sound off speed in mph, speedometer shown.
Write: 60 mph
